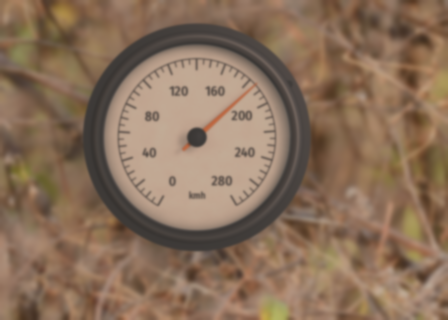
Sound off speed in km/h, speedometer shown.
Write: 185 km/h
